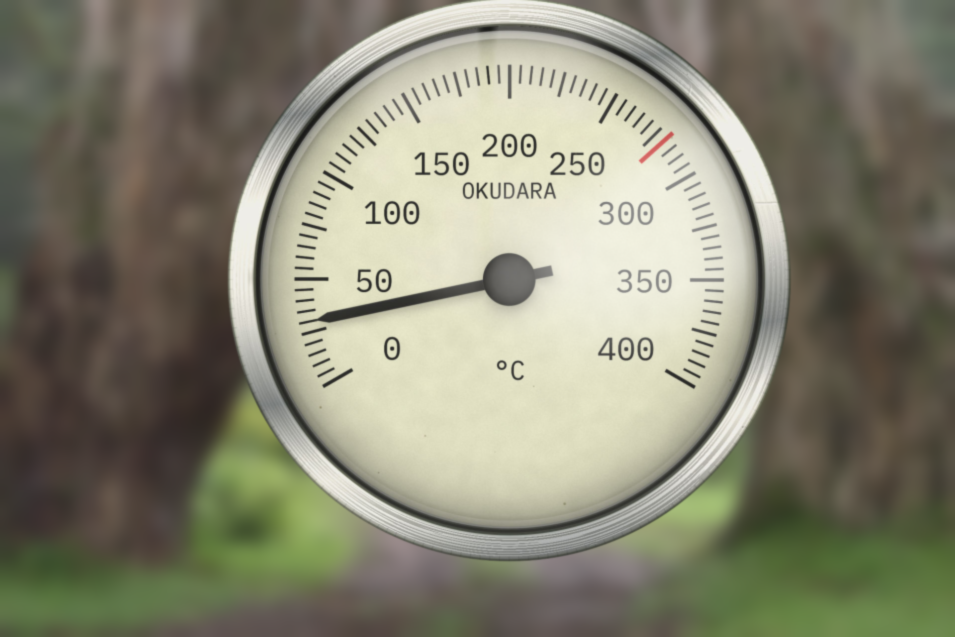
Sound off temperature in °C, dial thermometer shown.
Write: 30 °C
